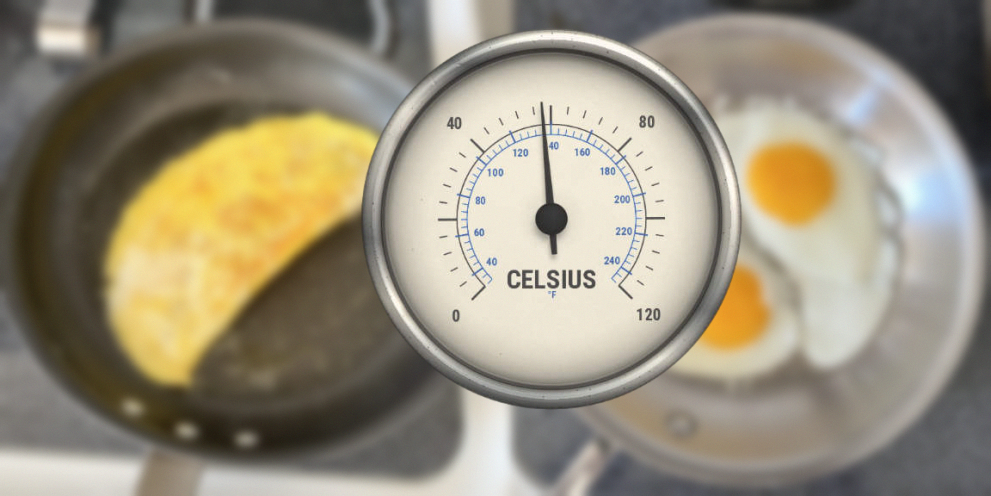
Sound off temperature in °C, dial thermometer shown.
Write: 58 °C
